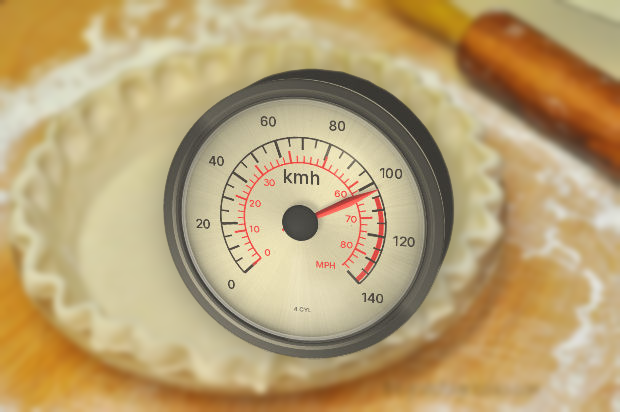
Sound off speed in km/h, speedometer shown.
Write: 102.5 km/h
